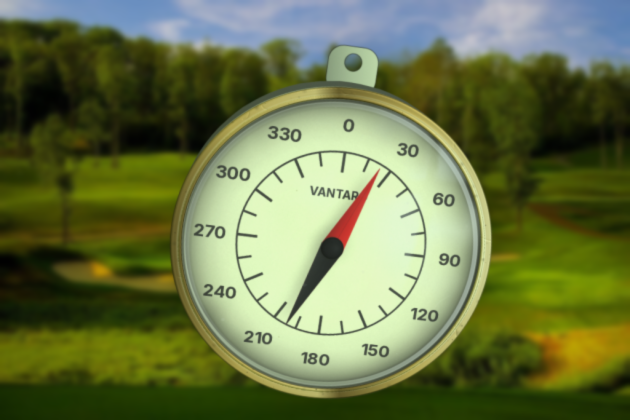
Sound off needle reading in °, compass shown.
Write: 22.5 °
